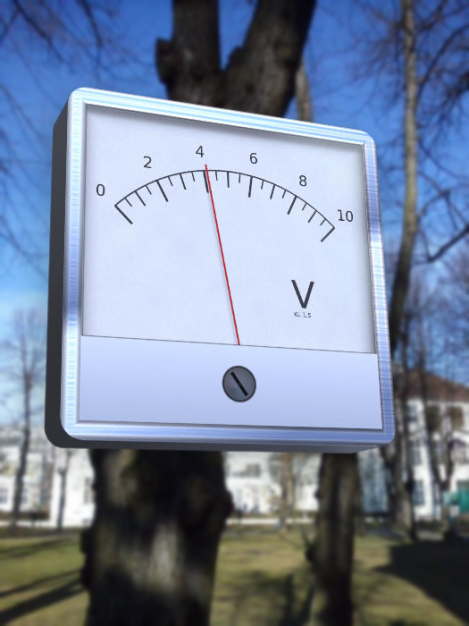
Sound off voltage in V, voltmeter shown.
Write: 4 V
